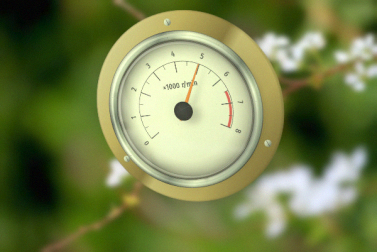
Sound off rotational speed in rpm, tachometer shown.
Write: 5000 rpm
